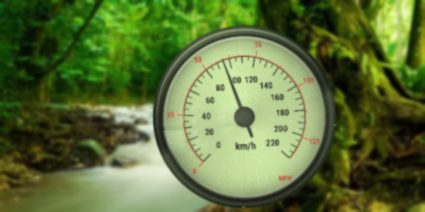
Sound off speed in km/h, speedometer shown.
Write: 95 km/h
